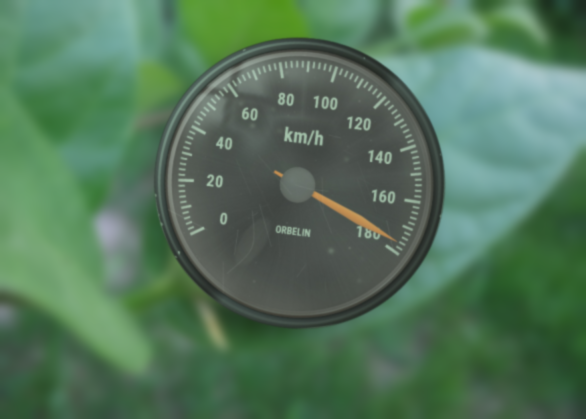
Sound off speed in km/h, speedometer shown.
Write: 176 km/h
